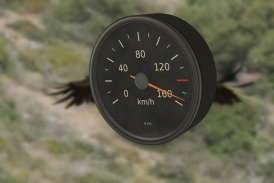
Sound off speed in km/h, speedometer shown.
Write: 155 km/h
